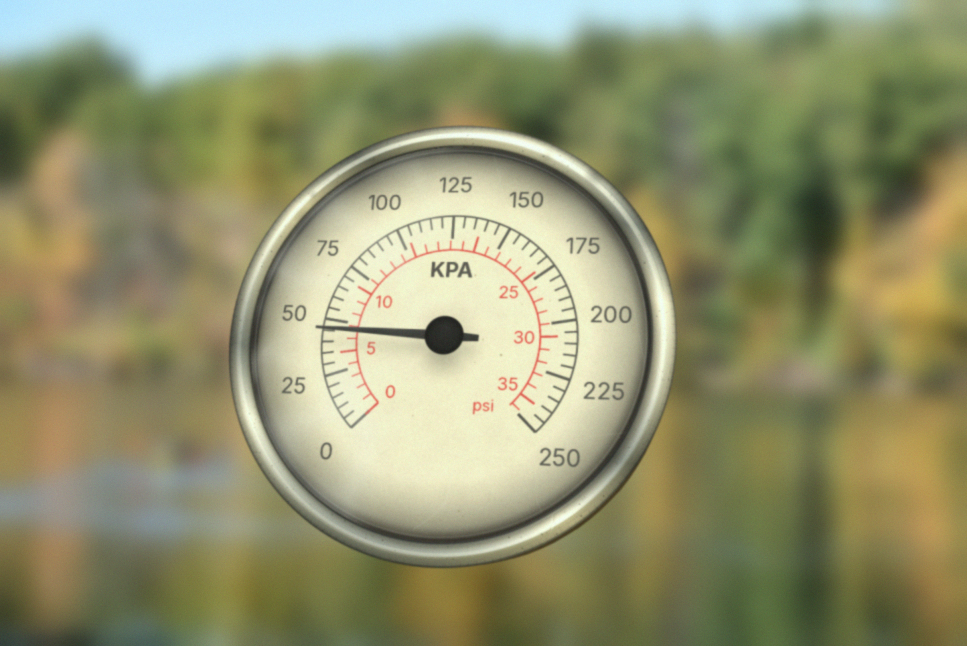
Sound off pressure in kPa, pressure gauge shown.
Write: 45 kPa
